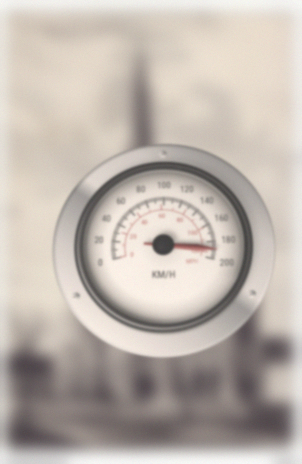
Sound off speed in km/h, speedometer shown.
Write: 190 km/h
